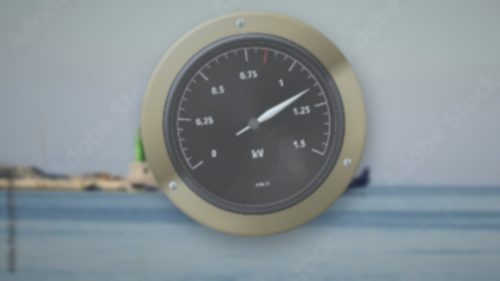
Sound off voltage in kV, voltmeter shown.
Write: 1.15 kV
